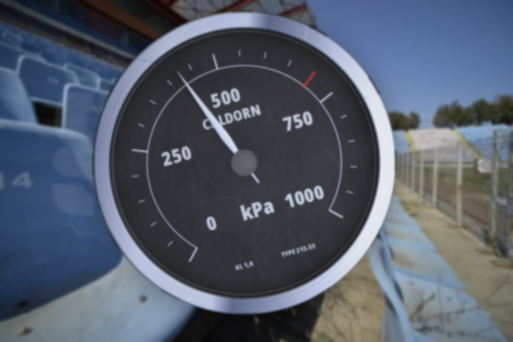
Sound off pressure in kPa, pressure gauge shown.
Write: 425 kPa
